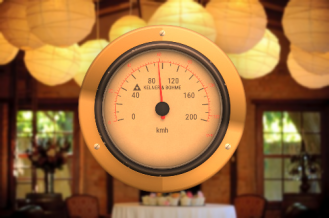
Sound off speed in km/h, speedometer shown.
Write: 95 km/h
